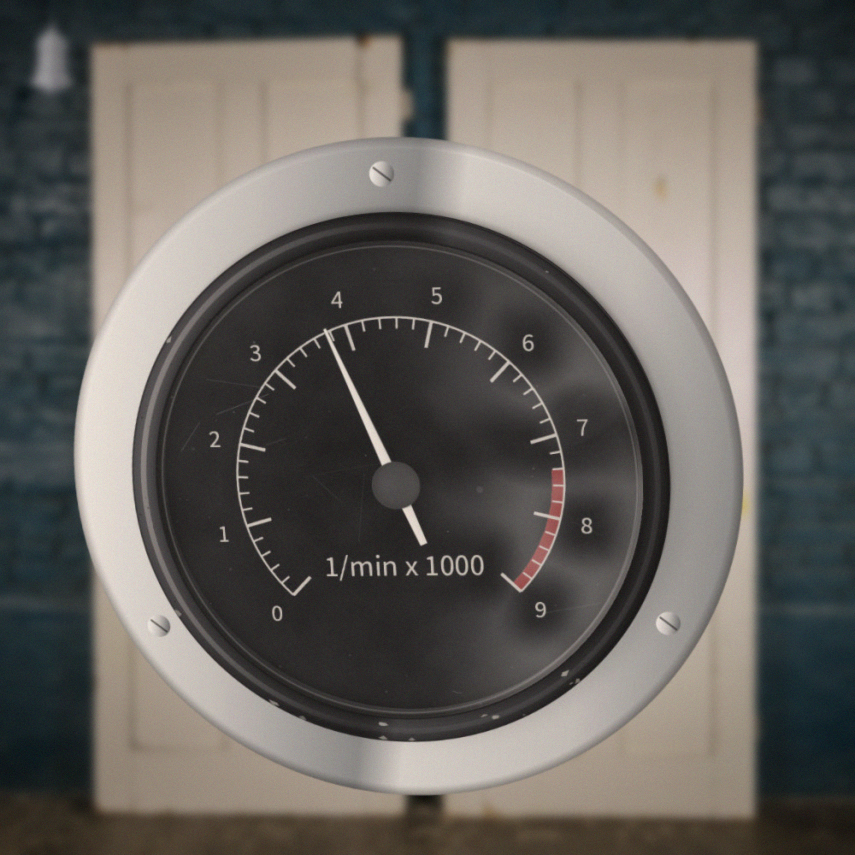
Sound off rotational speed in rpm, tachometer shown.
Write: 3800 rpm
